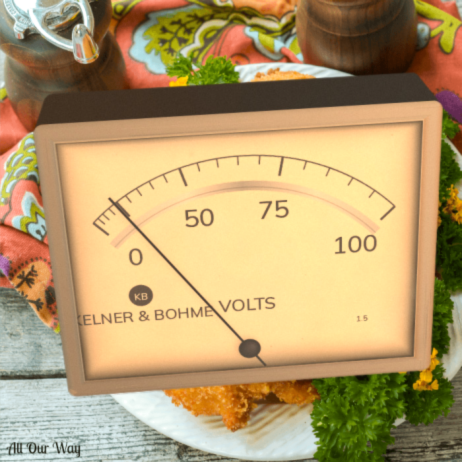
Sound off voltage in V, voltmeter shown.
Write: 25 V
